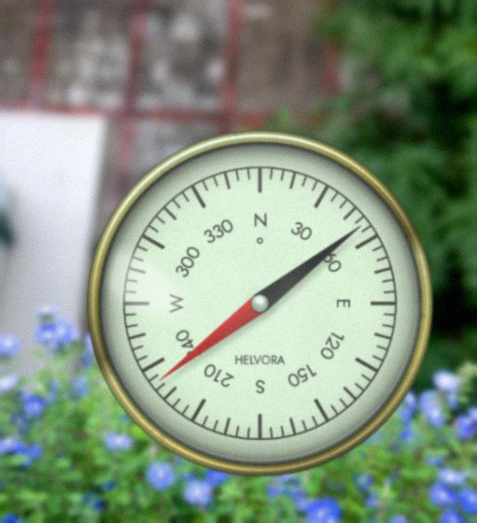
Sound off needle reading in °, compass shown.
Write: 232.5 °
